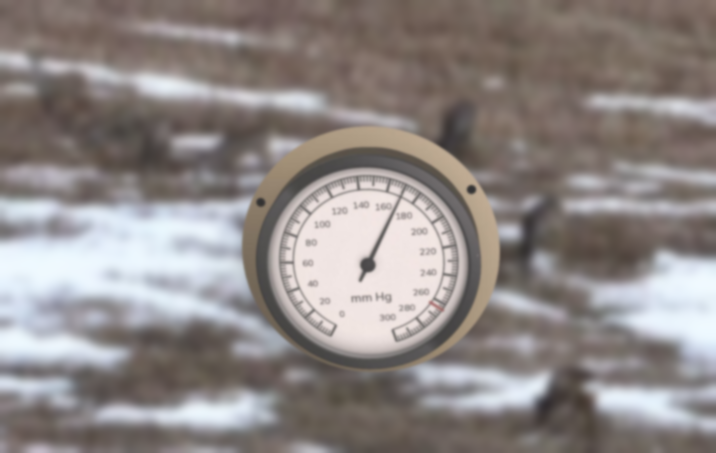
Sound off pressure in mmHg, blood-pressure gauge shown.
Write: 170 mmHg
